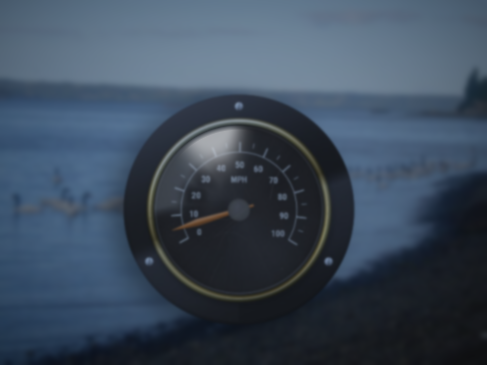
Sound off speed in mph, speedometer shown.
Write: 5 mph
